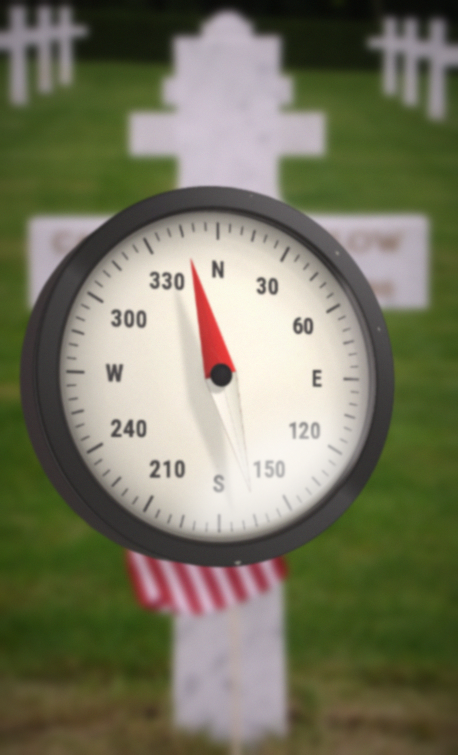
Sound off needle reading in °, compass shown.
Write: 345 °
